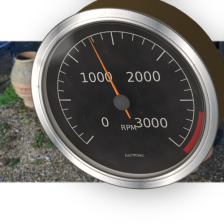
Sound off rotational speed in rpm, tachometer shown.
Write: 1300 rpm
